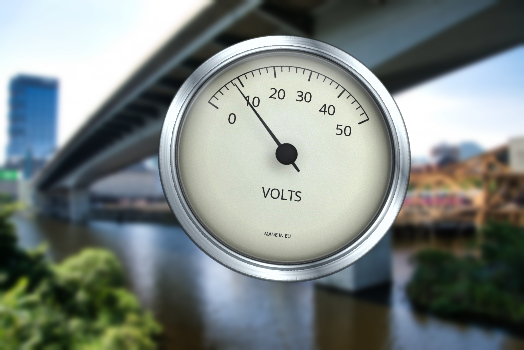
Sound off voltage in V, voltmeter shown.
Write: 8 V
